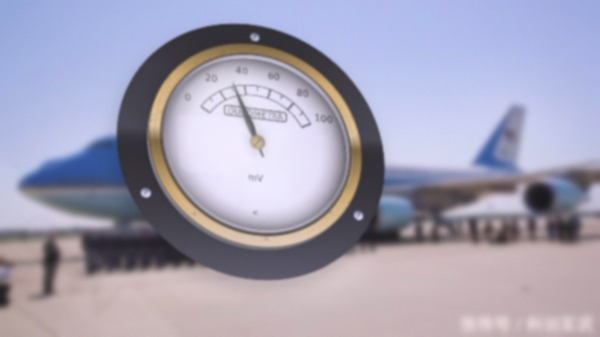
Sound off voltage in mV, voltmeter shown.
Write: 30 mV
